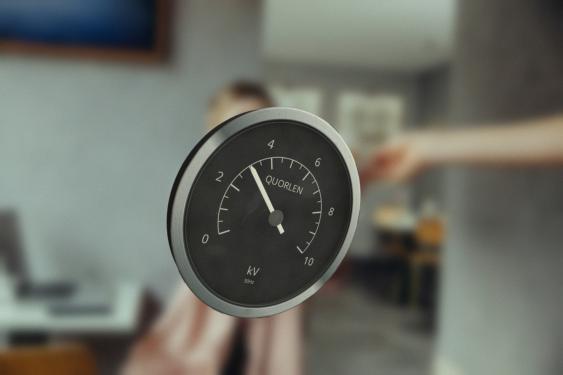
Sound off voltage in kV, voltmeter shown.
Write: 3 kV
